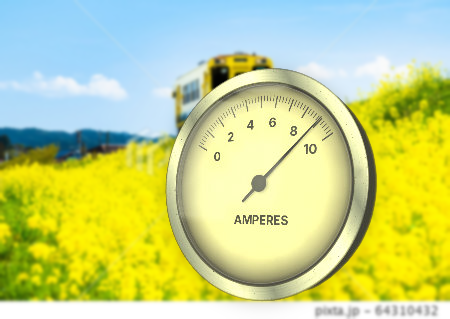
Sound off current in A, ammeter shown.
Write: 9 A
